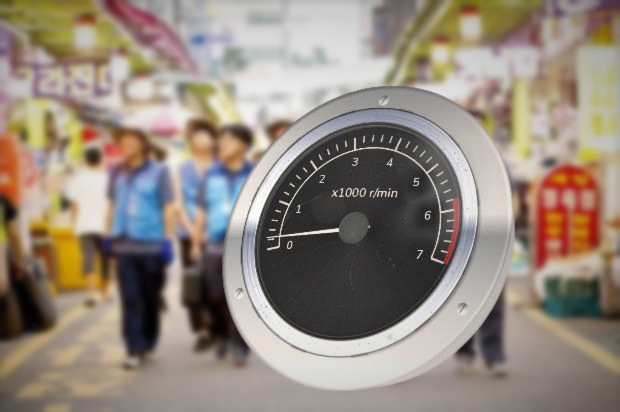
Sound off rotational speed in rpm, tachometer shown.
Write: 200 rpm
